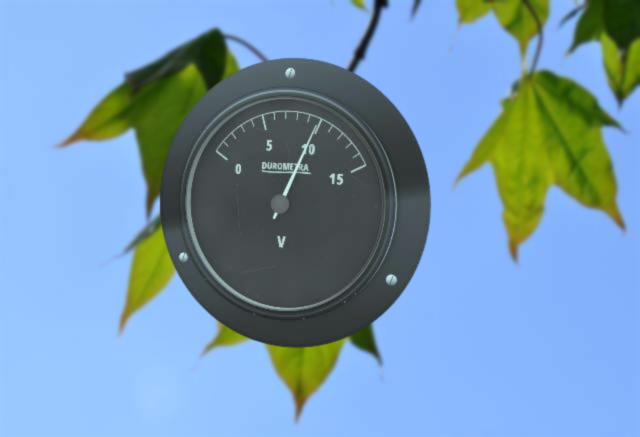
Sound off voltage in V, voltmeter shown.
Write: 10 V
